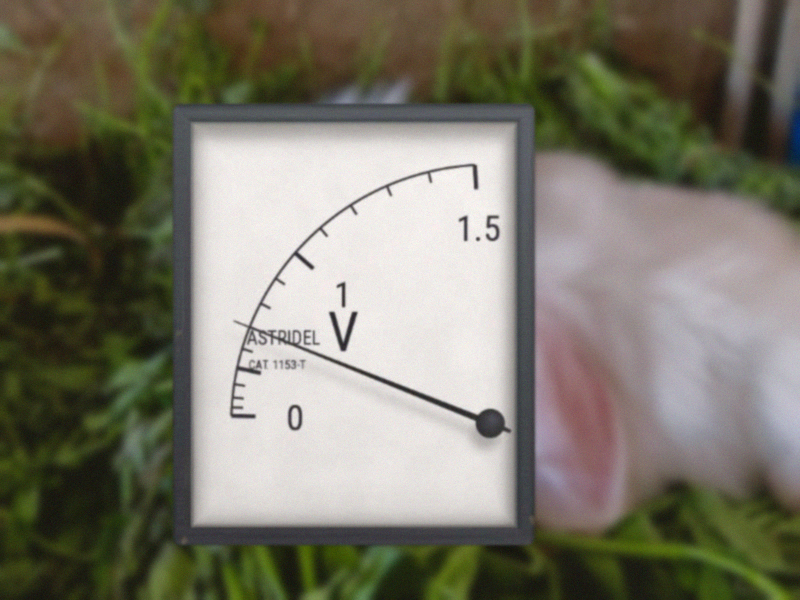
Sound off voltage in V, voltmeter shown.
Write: 0.7 V
